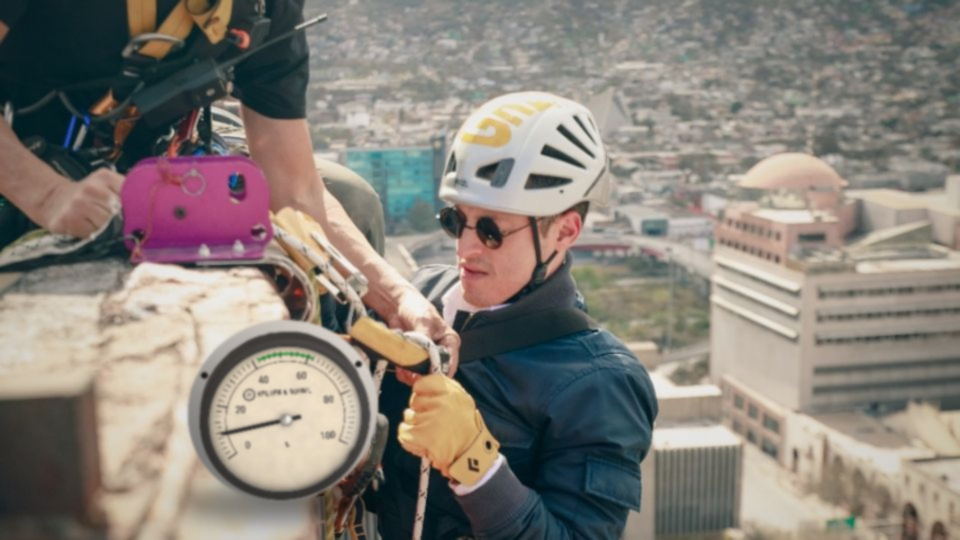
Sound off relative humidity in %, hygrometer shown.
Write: 10 %
